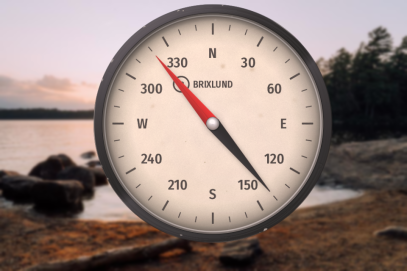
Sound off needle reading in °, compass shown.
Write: 320 °
